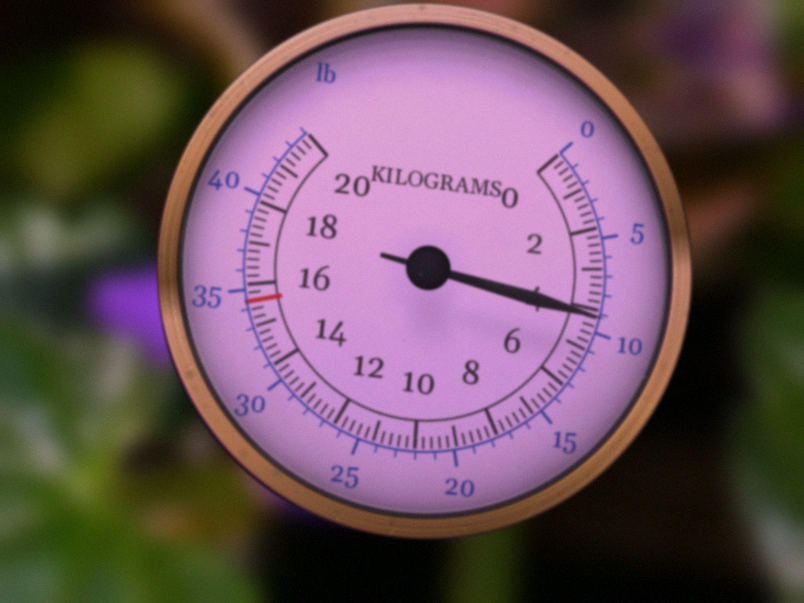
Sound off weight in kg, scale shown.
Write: 4.2 kg
